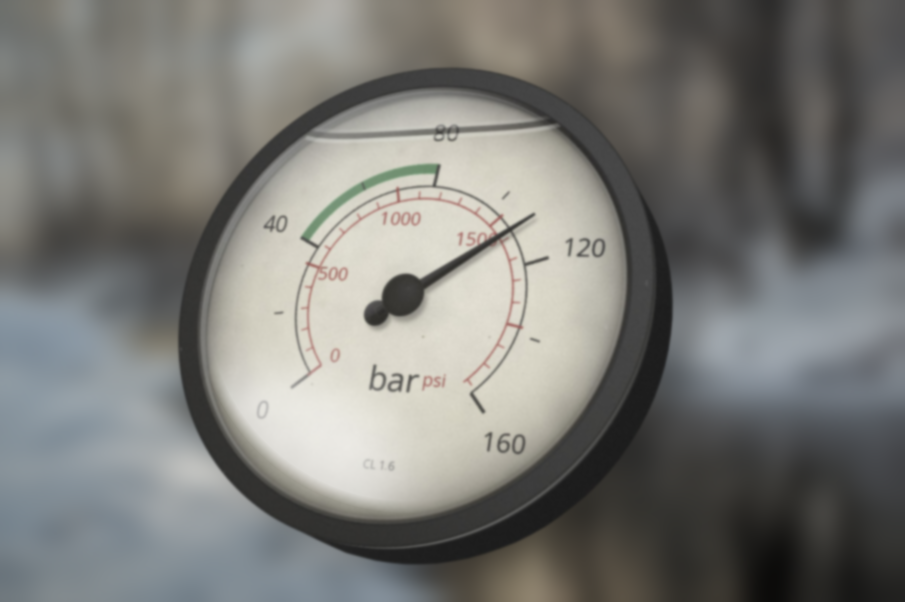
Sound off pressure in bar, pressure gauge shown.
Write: 110 bar
